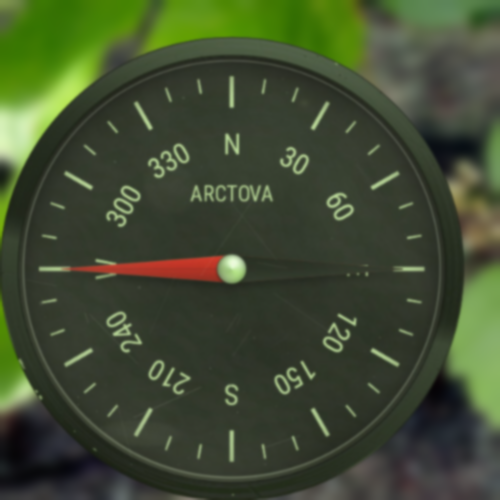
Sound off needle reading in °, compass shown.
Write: 270 °
